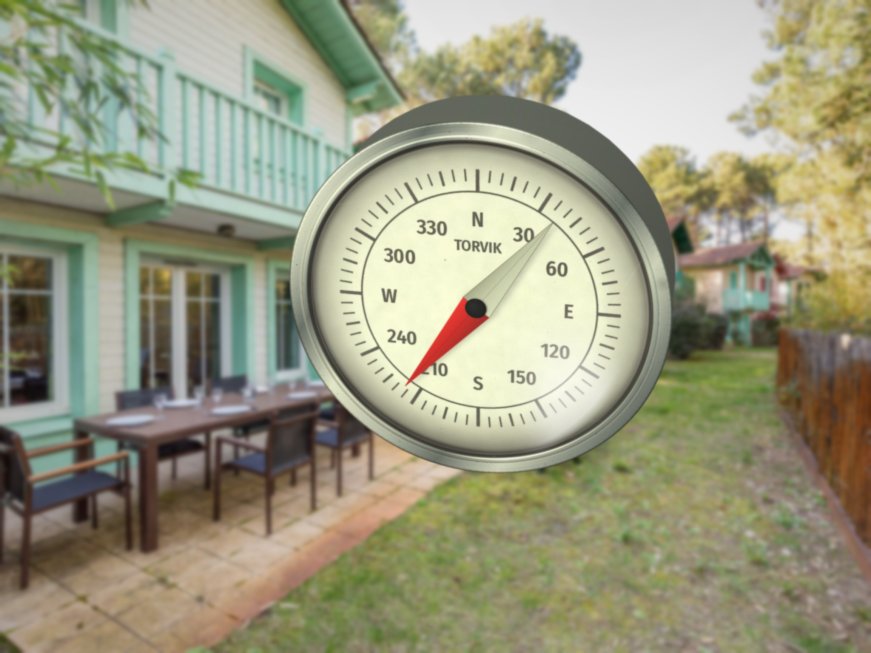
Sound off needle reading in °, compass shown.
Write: 217.5 °
